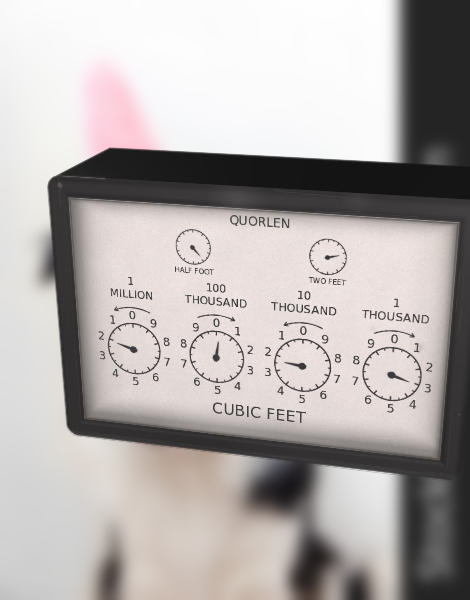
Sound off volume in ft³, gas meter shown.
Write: 202300 ft³
